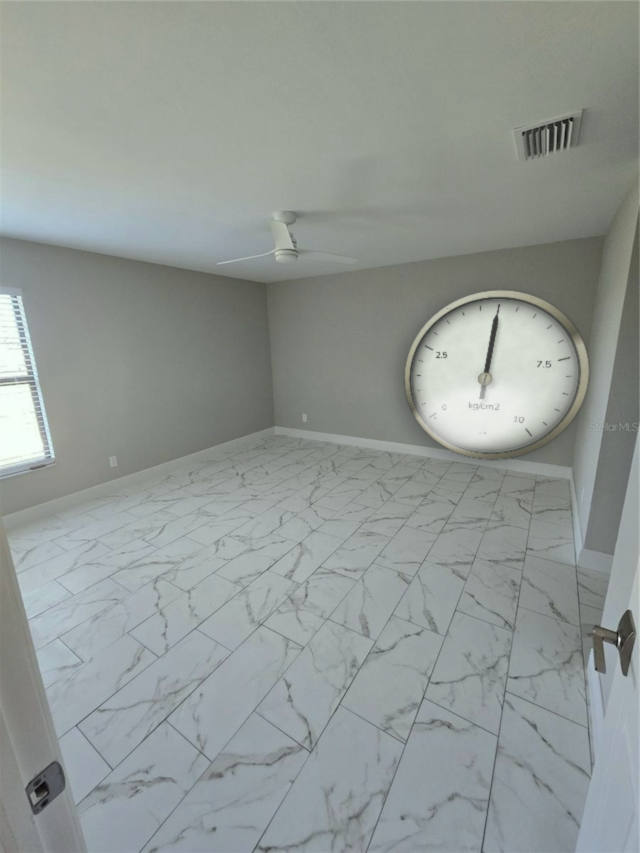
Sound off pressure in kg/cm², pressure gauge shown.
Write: 5 kg/cm²
